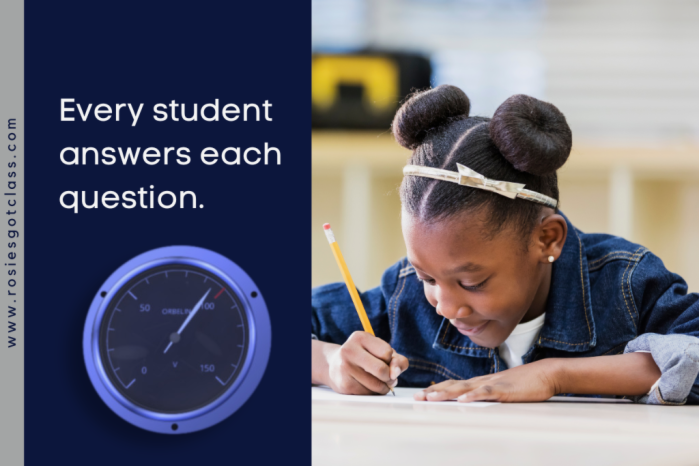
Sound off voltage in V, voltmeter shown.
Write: 95 V
